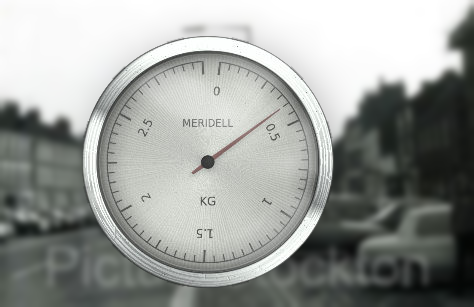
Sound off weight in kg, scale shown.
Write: 0.4 kg
